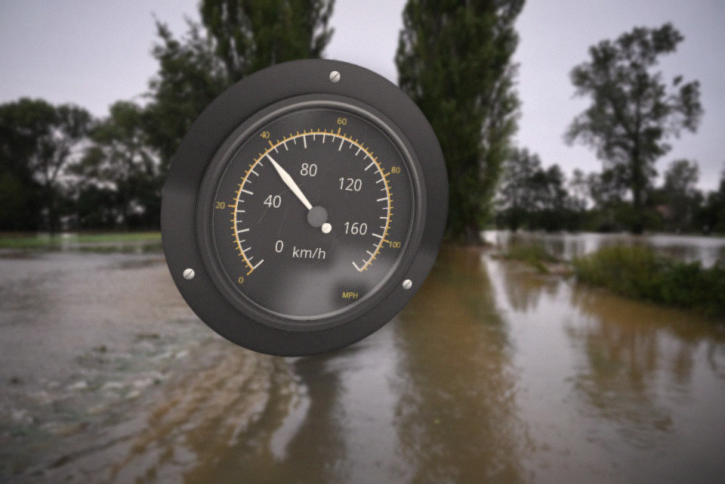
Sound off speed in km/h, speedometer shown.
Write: 60 km/h
